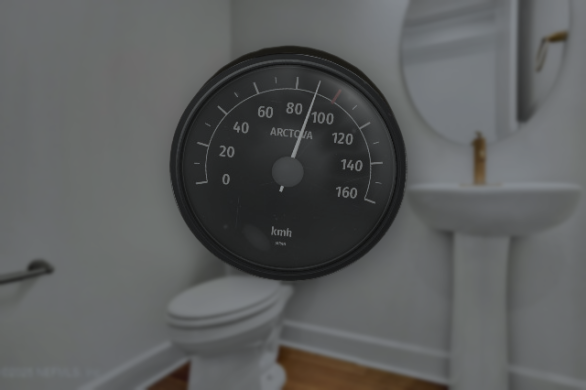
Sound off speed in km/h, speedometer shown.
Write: 90 km/h
